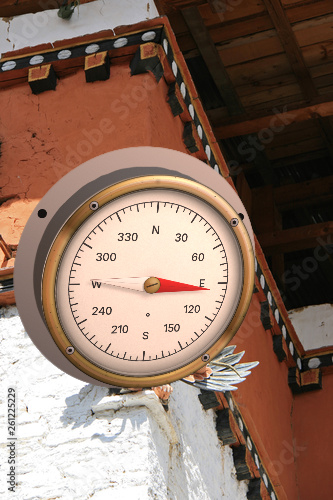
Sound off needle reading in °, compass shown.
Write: 95 °
